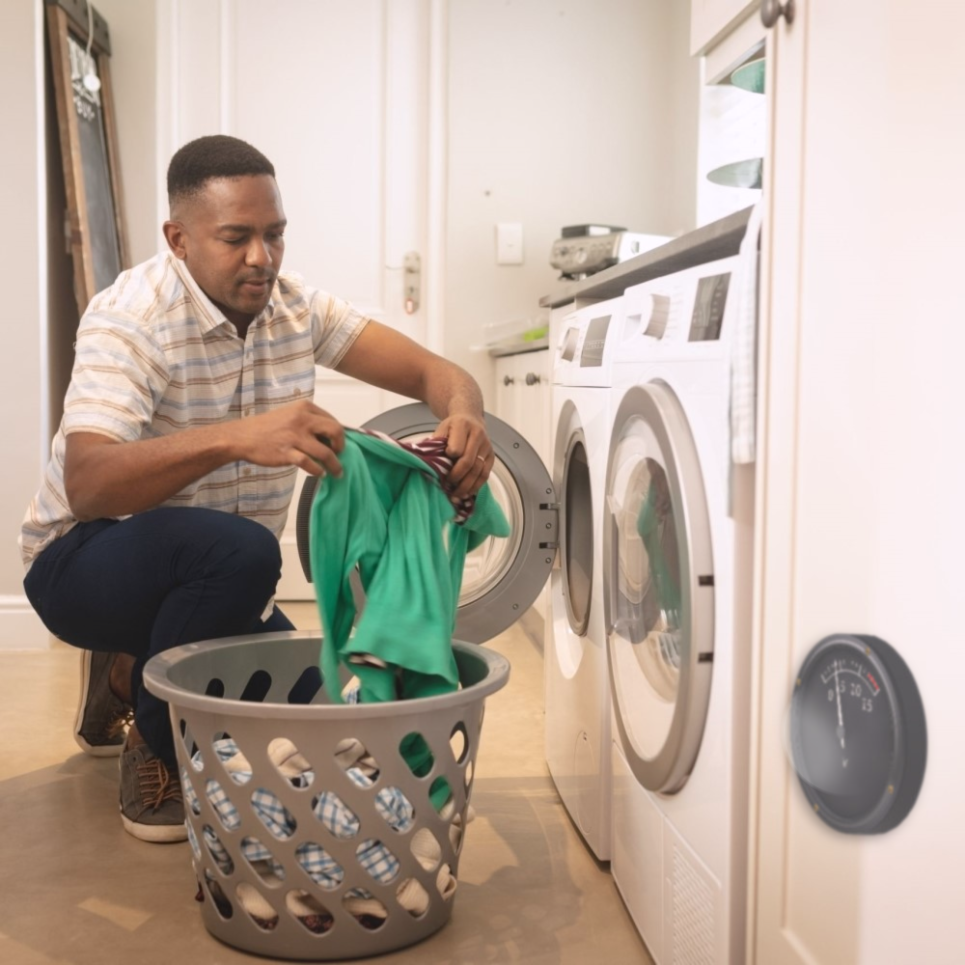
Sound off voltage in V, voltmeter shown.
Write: 5 V
